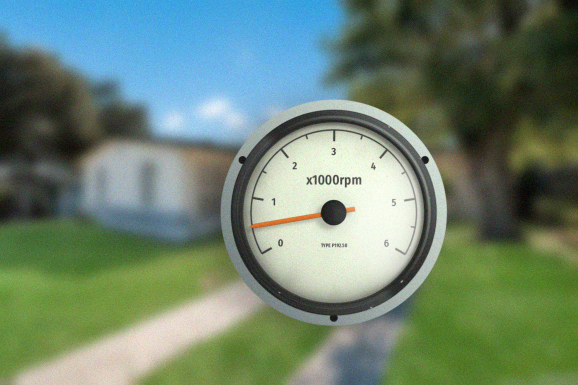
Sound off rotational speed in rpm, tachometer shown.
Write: 500 rpm
